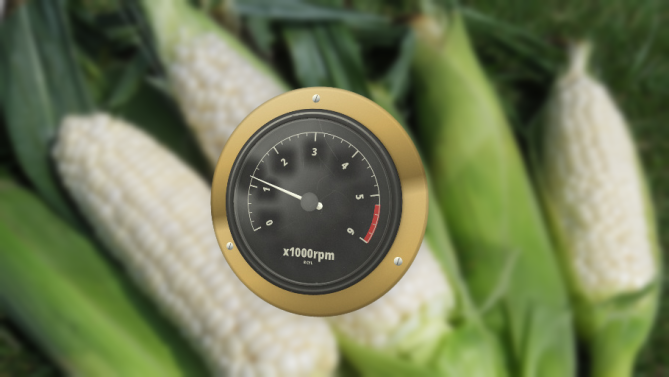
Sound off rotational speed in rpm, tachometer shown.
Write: 1200 rpm
